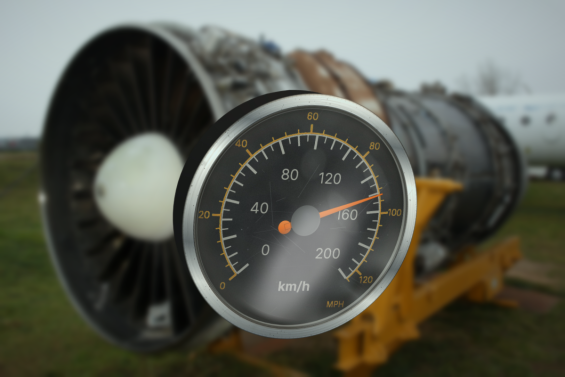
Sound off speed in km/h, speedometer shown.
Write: 150 km/h
